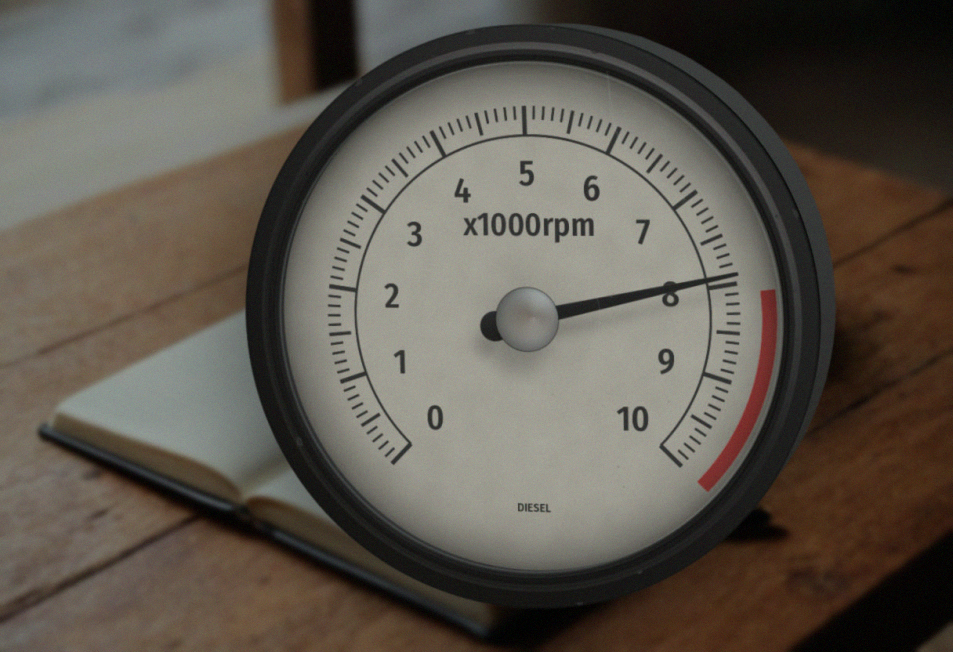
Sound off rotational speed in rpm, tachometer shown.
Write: 7900 rpm
